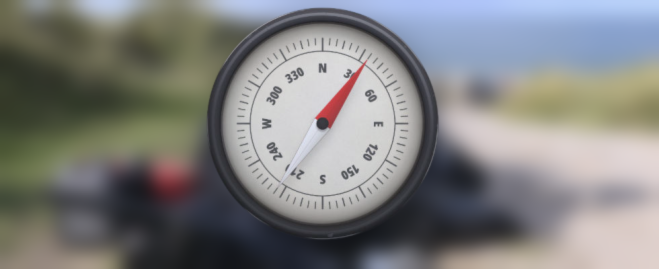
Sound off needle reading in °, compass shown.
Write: 35 °
